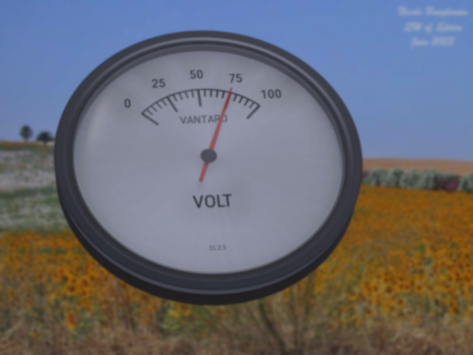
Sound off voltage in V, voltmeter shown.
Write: 75 V
